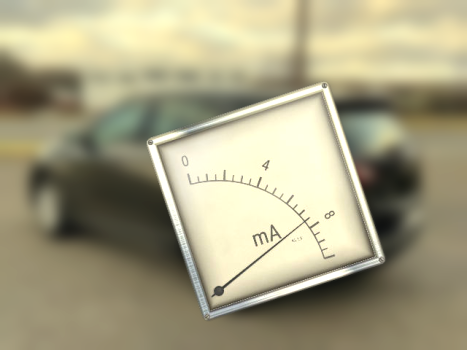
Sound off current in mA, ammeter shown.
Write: 7.5 mA
